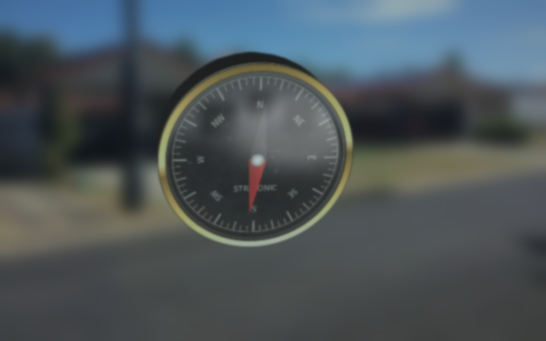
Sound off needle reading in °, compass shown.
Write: 185 °
